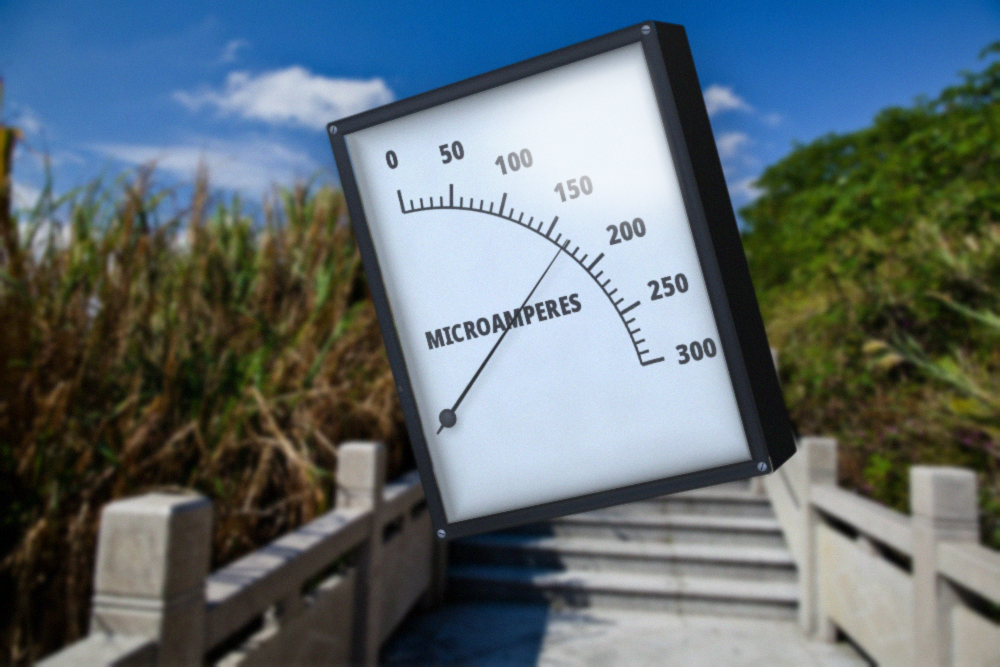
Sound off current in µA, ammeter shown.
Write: 170 µA
